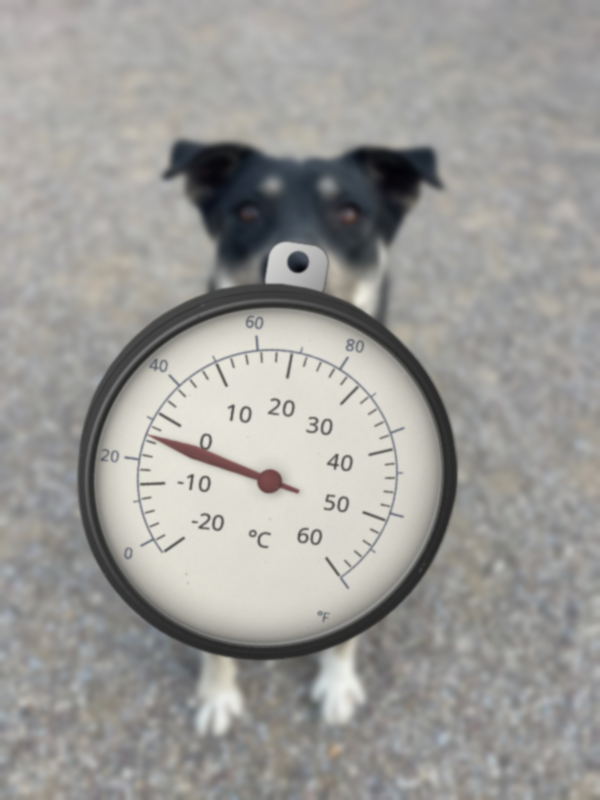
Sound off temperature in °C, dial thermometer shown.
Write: -3 °C
